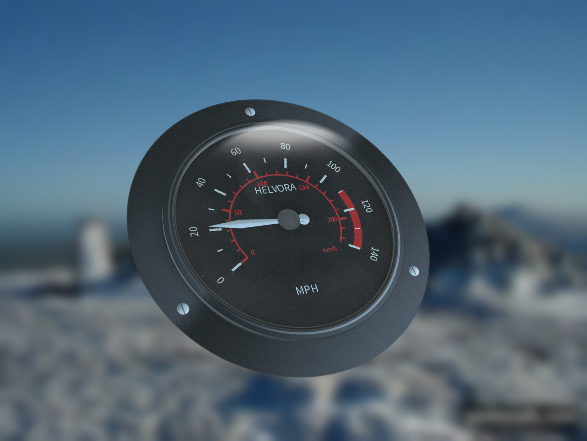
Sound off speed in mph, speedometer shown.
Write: 20 mph
